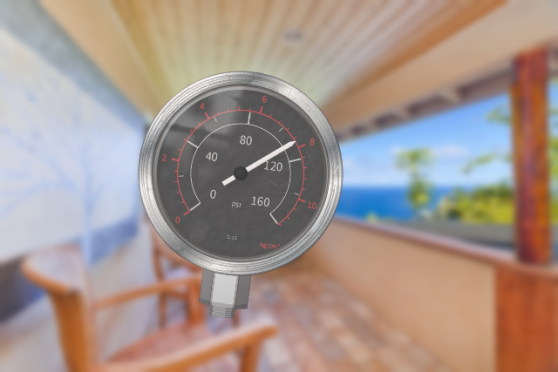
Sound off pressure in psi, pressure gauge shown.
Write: 110 psi
